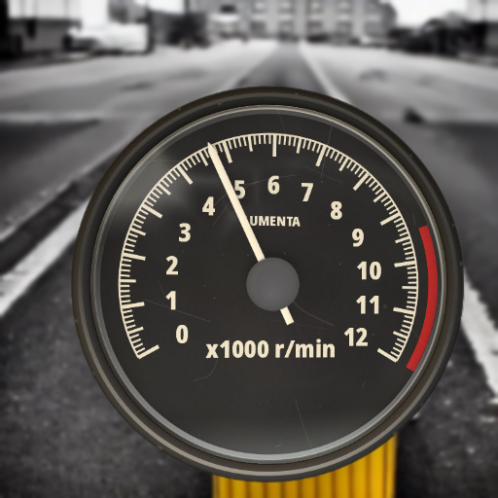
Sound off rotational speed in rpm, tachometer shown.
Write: 4700 rpm
